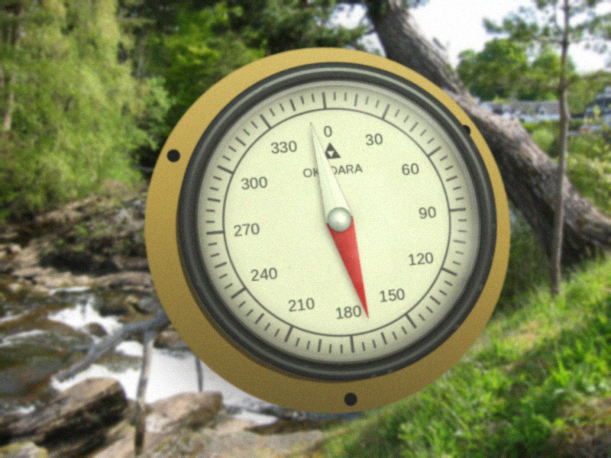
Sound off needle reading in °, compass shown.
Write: 170 °
